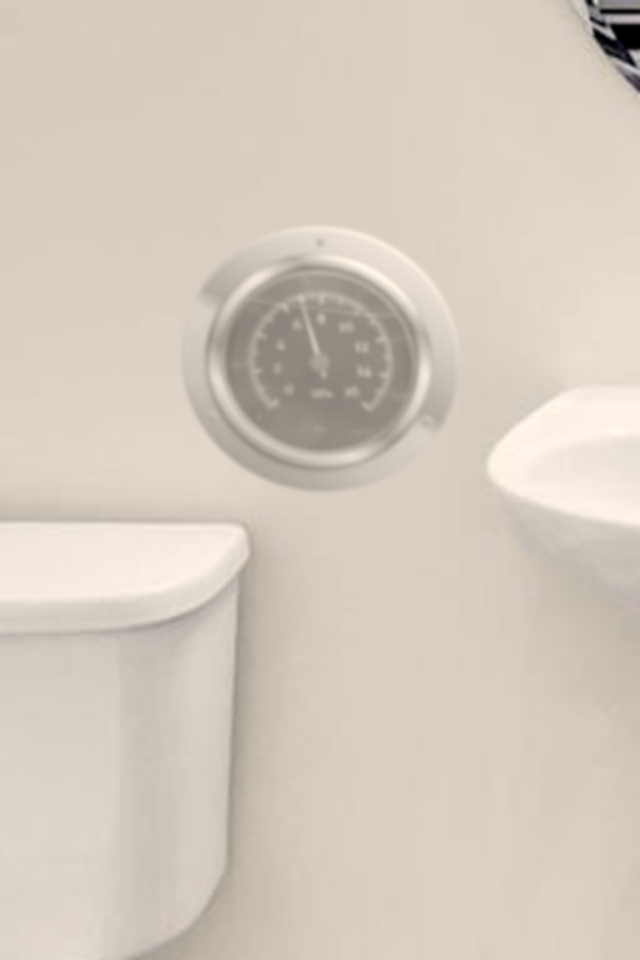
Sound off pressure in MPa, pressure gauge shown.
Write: 7 MPa
